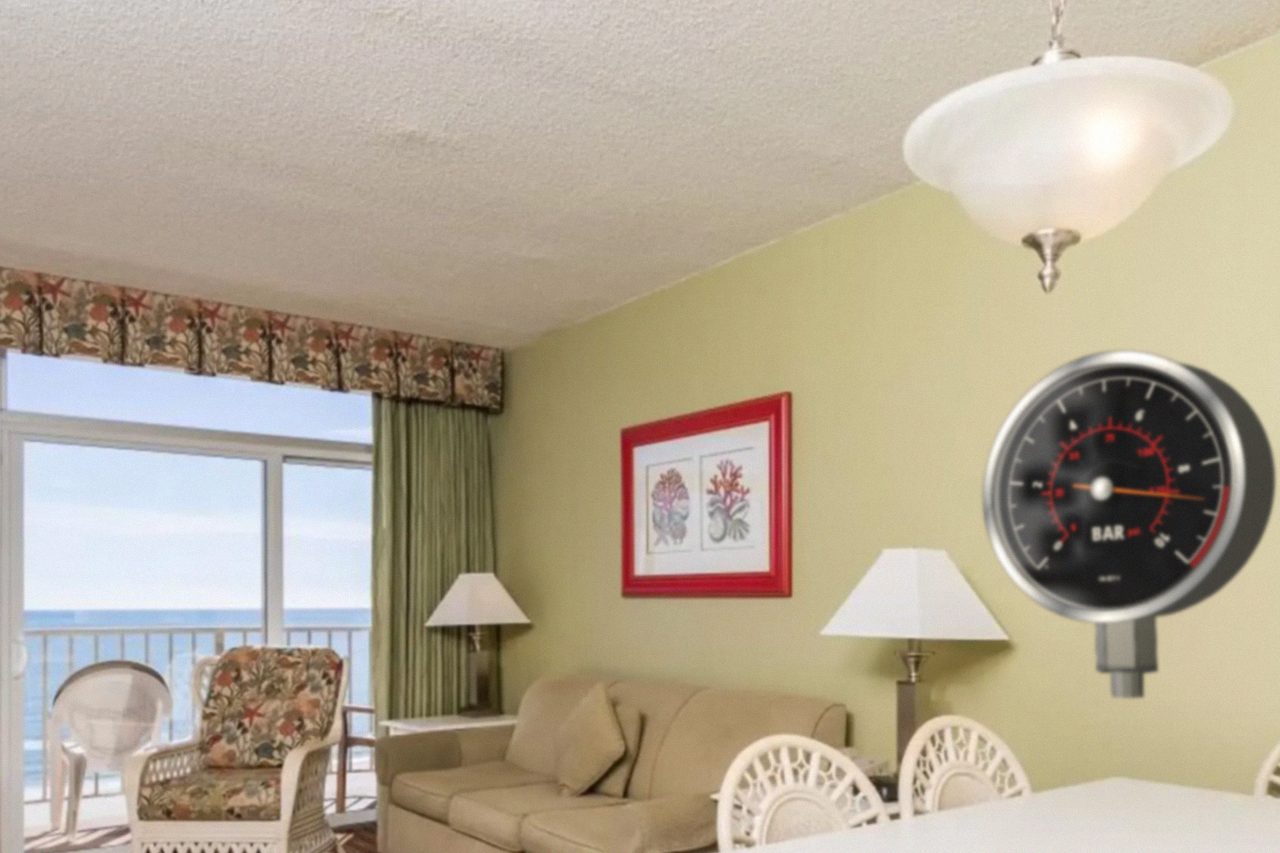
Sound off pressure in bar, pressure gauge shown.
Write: 8.75 bar
